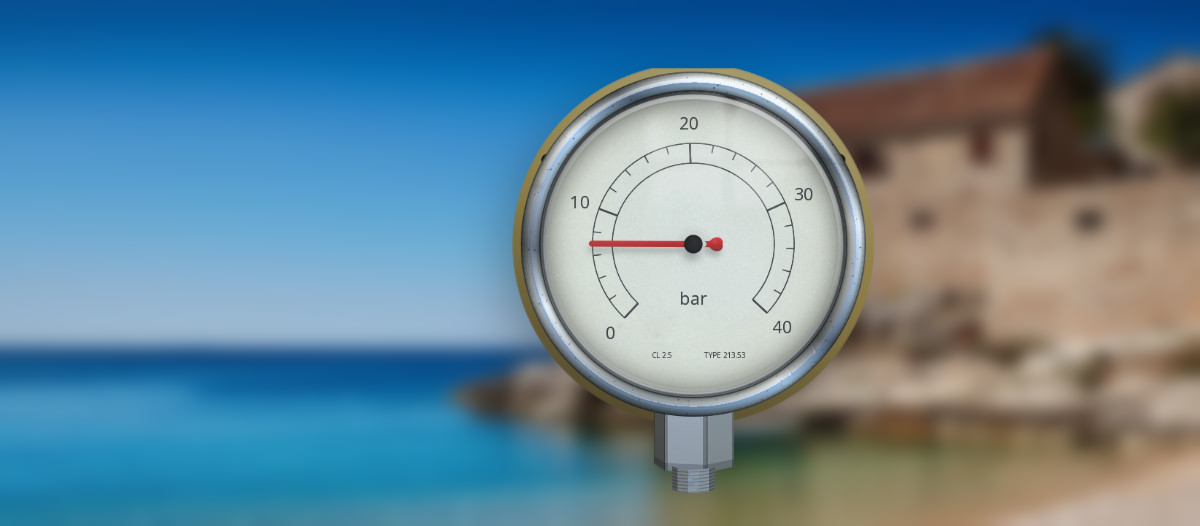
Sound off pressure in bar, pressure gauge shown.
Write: 7 bar
